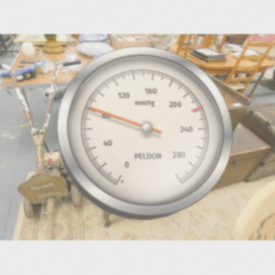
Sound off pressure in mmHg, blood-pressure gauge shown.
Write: 80 mmHg
